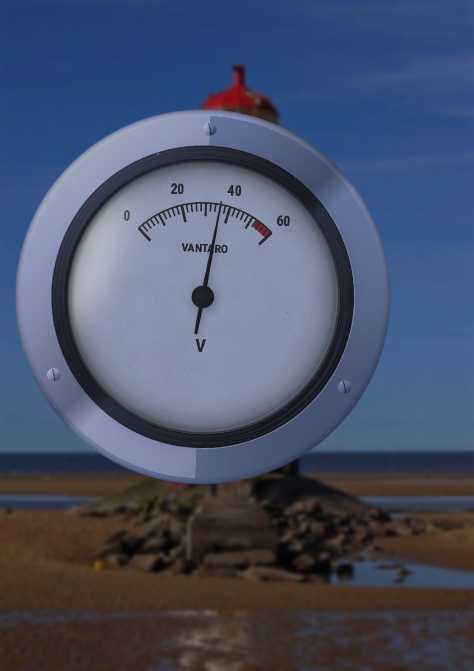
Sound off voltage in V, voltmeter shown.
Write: 36 V
